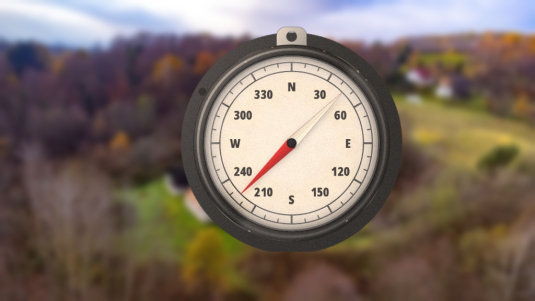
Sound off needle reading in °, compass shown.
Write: 225 °
